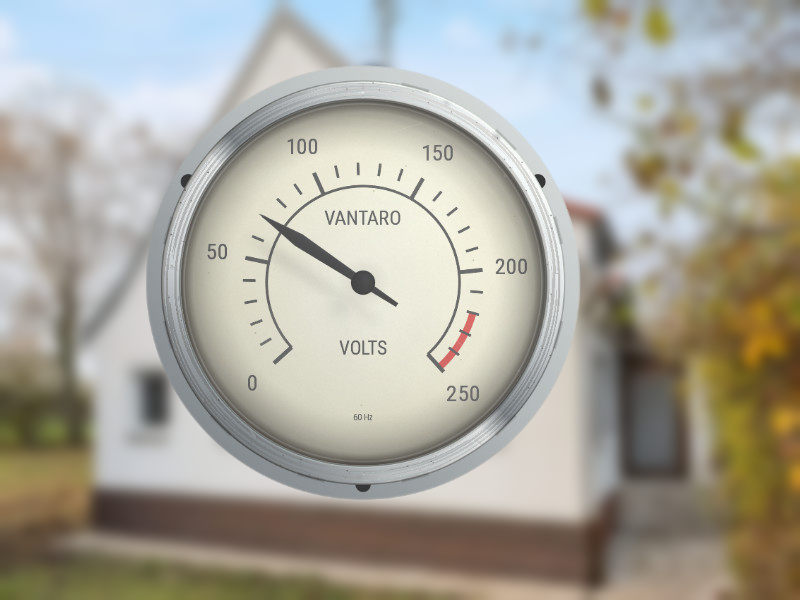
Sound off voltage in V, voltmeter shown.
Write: 70 V
